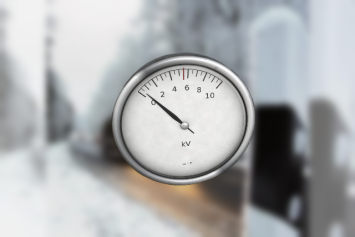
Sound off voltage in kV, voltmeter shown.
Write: 0.5 kV
